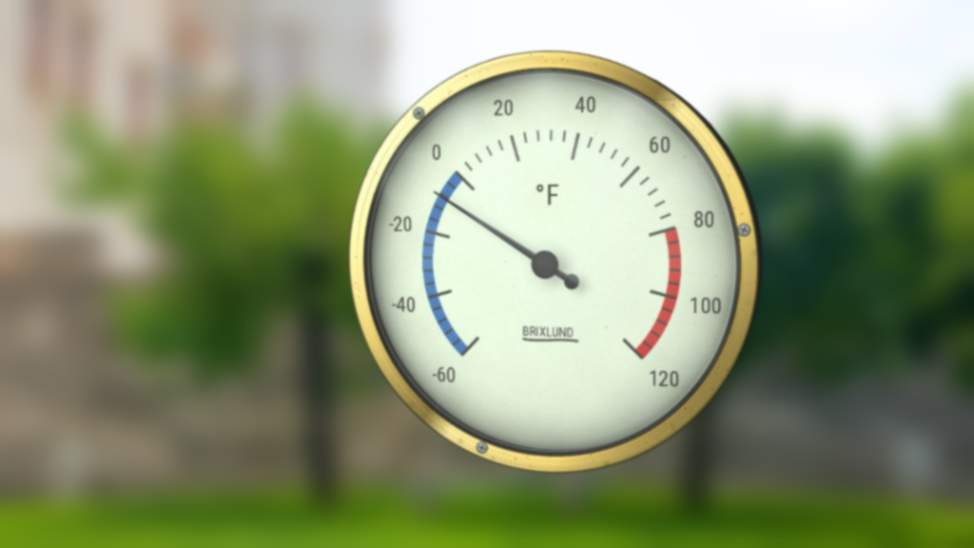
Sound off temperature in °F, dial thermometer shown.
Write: -8 °F
